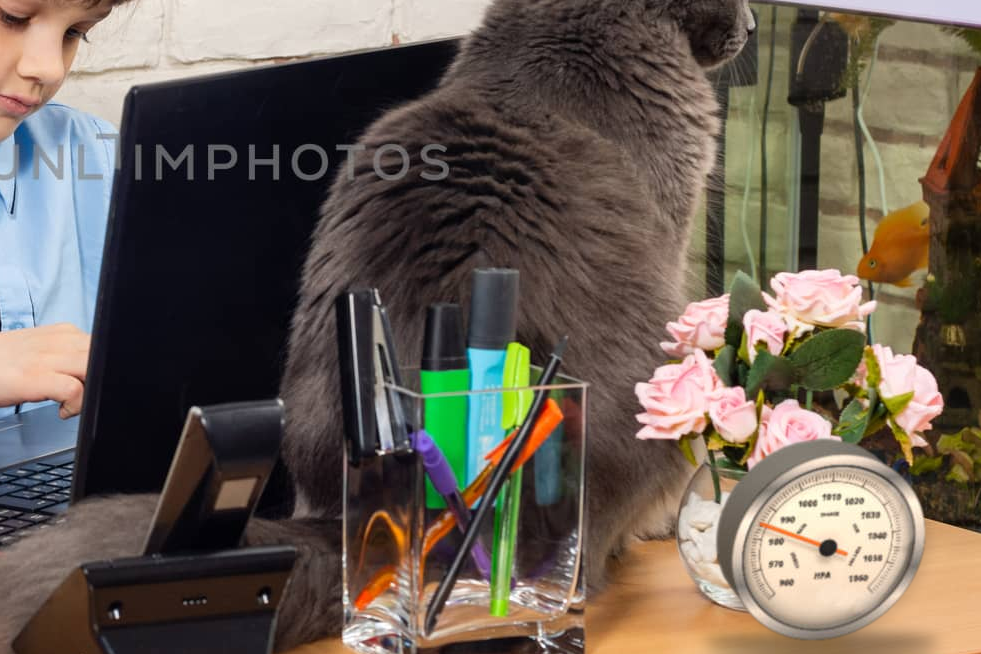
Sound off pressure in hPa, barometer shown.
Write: 985 hPa
